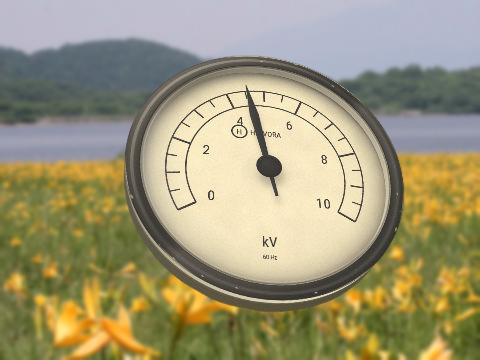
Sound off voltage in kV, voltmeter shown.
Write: 4.5 kV
